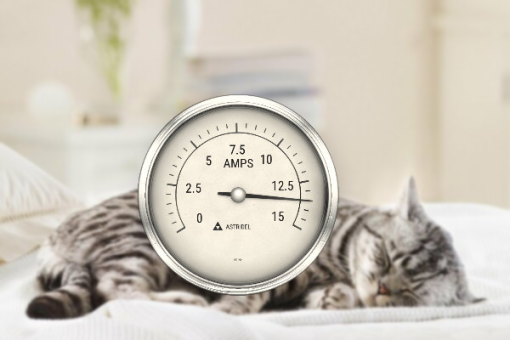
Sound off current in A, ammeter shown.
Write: 13.5 A
